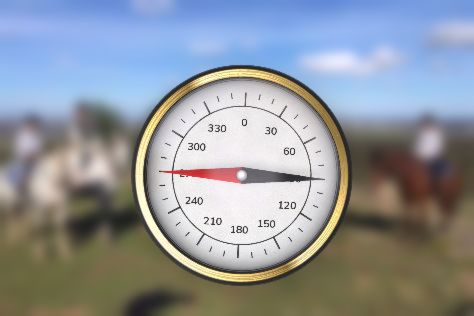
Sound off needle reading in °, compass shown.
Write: 270 °
